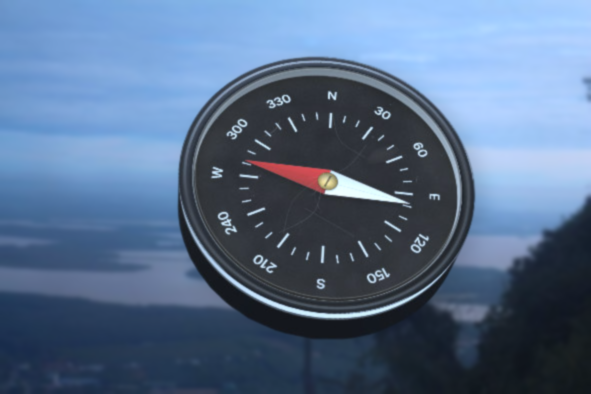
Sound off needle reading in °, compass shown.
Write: 280 °
